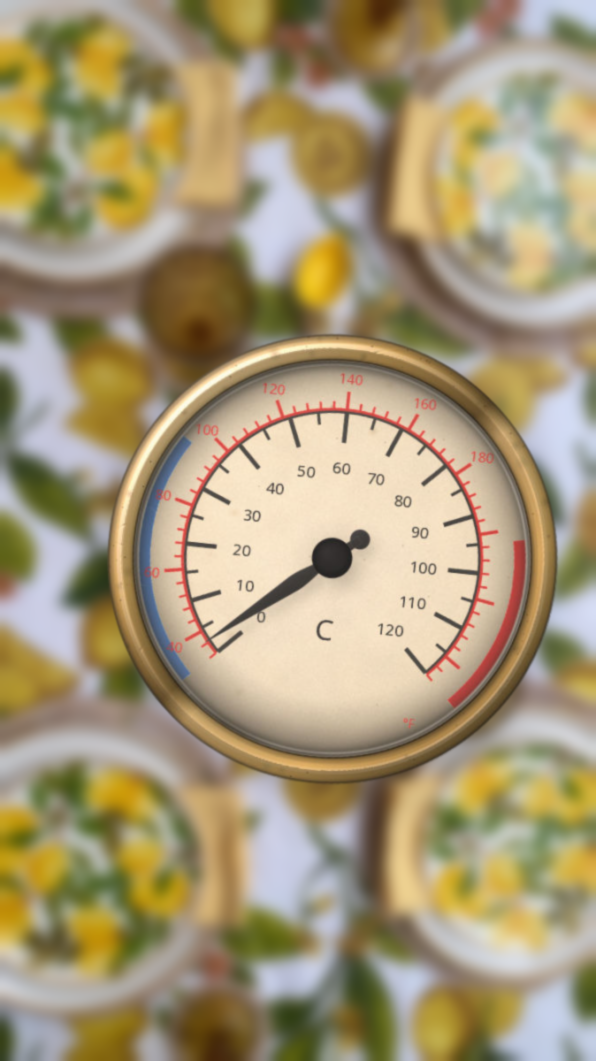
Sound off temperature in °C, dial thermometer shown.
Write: 2.5 °C
